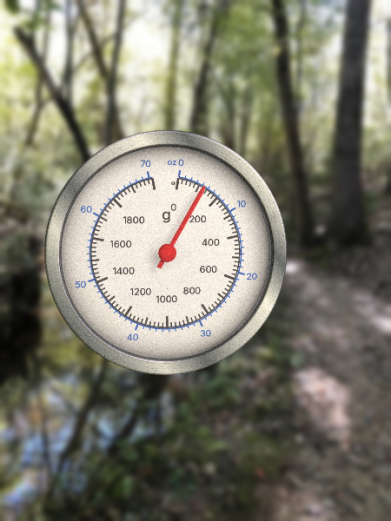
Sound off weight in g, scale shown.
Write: 120 g
